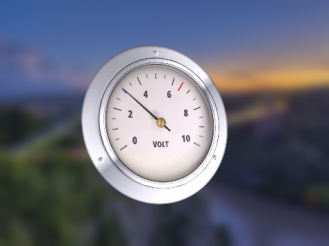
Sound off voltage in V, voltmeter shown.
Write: 3 V
